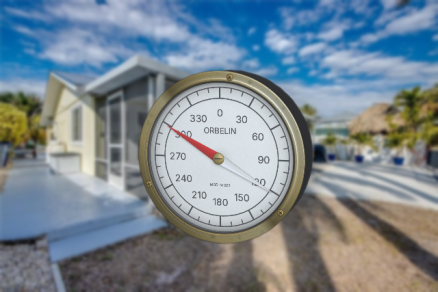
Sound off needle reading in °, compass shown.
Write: 300 °
